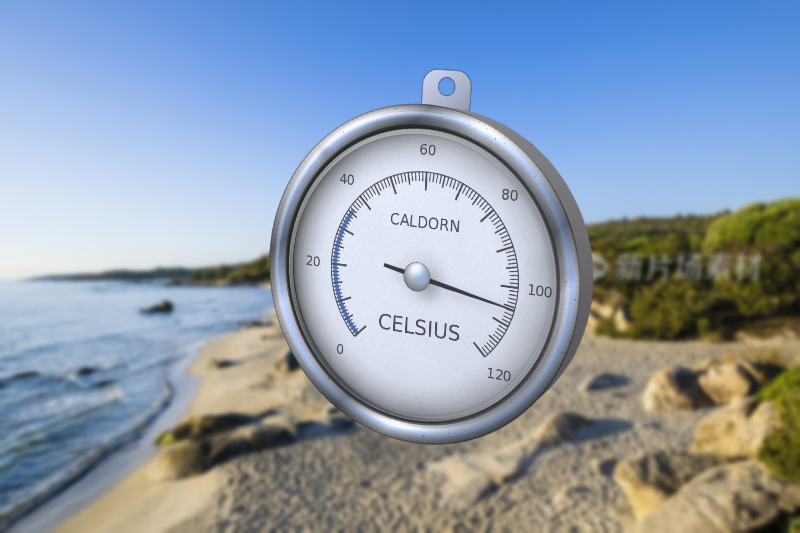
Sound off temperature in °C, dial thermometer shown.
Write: 105 °C
